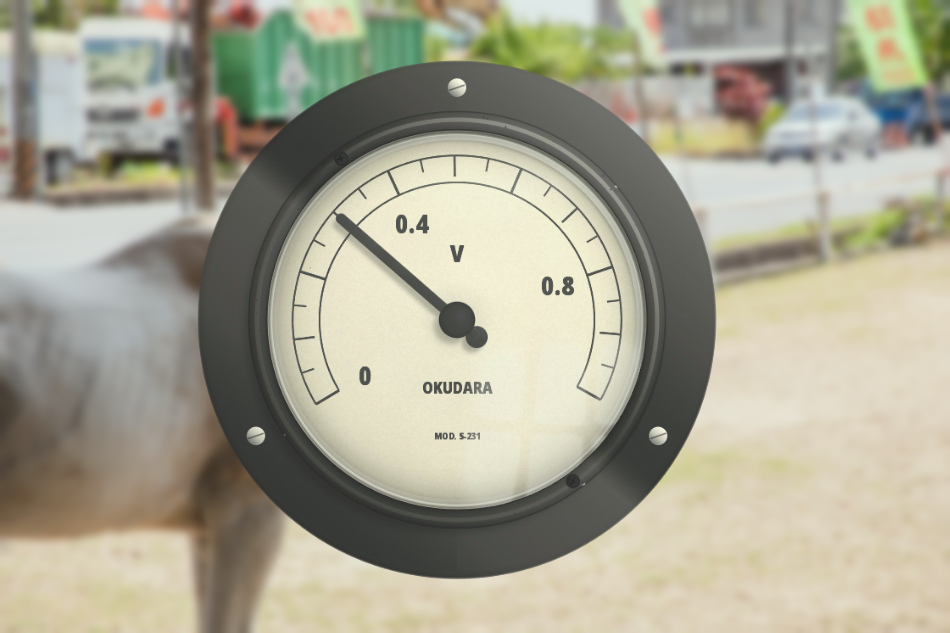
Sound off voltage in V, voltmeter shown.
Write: 0.3 V
